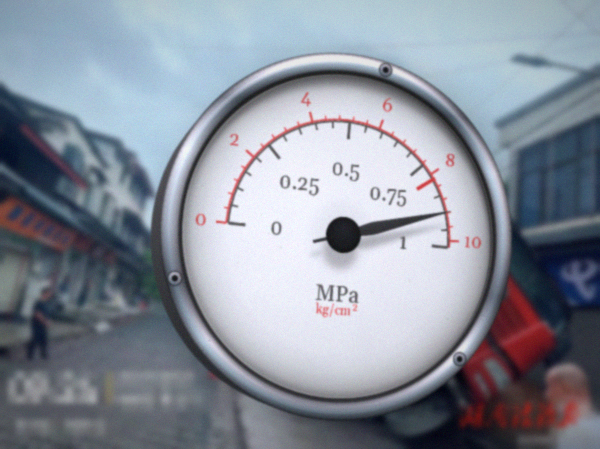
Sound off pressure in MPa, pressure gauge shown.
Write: 0.9 MPa
